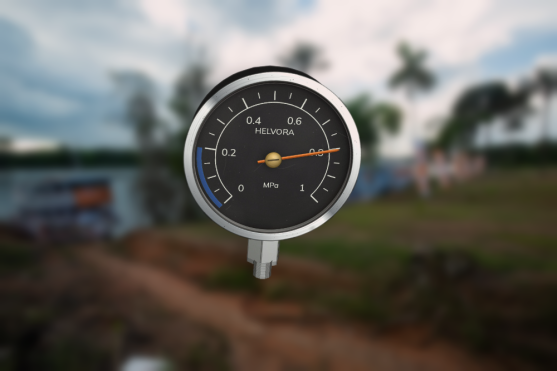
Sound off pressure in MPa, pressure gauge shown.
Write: 0.8 MPa
